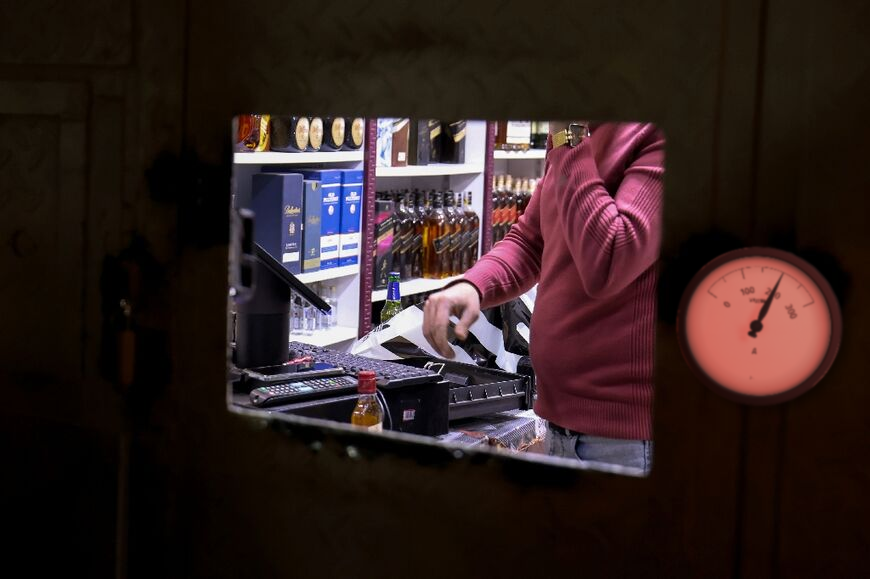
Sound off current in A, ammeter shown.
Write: 200 A
